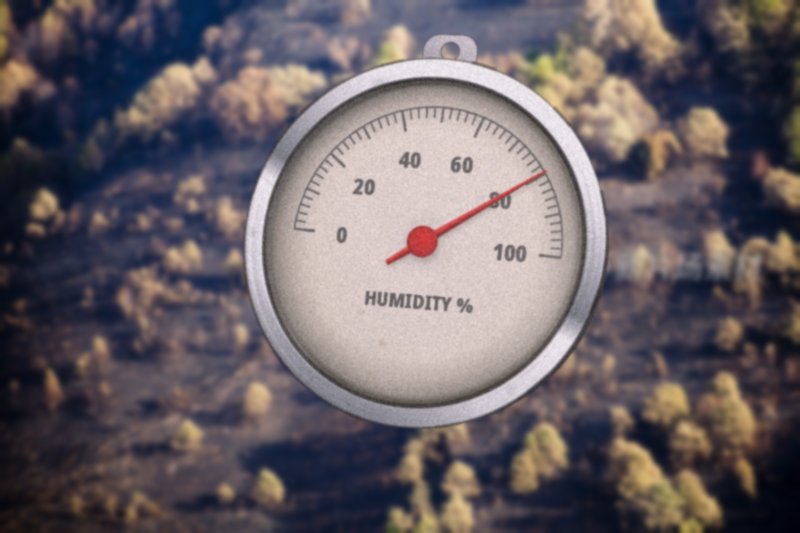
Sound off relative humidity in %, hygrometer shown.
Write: 80 %
